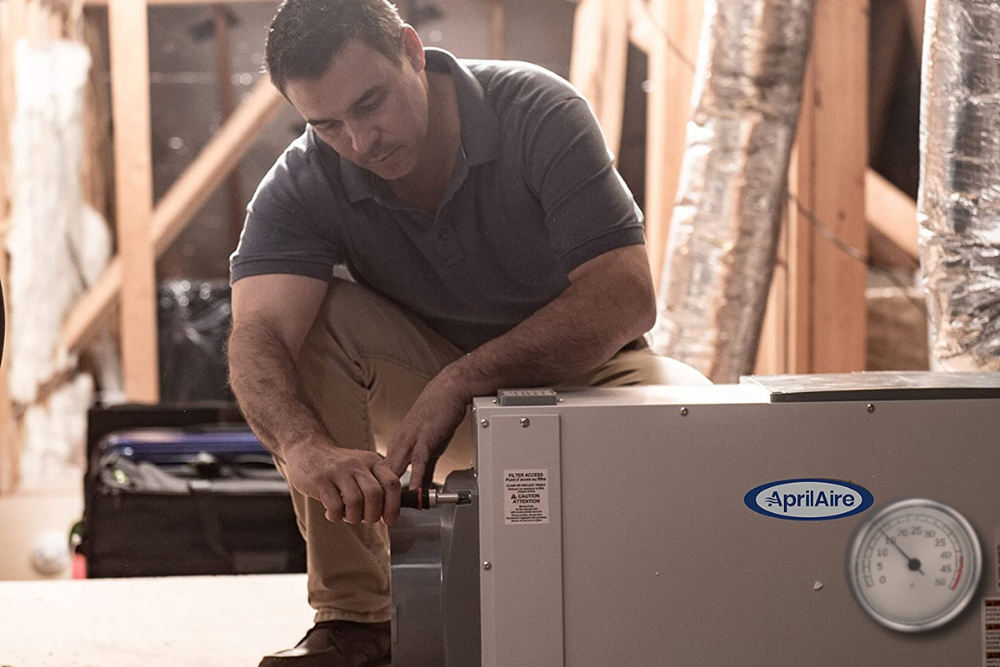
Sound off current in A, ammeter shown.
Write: 15 A
